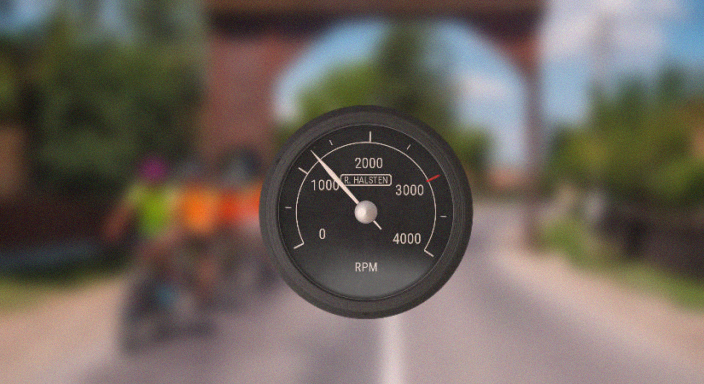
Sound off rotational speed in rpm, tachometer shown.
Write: 1250 rpm
